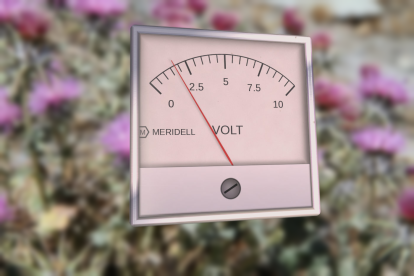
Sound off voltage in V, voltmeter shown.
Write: 1.75 V
